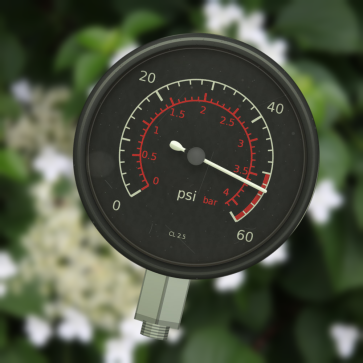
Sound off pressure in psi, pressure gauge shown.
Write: 53 psi
